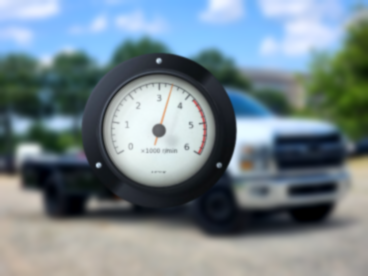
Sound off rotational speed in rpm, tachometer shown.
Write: 3400 rpm
